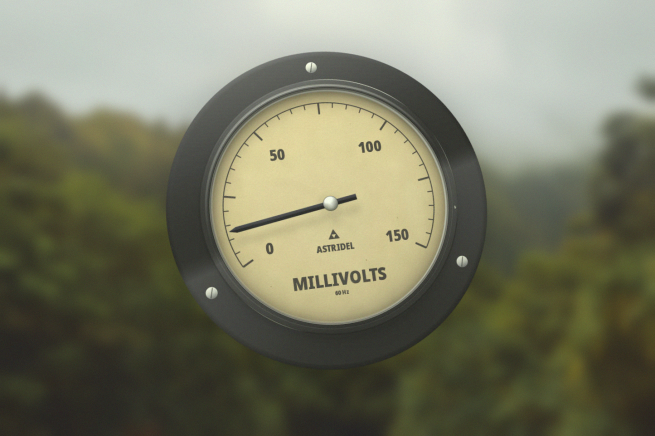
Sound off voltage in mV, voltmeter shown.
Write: 12.5 mV
